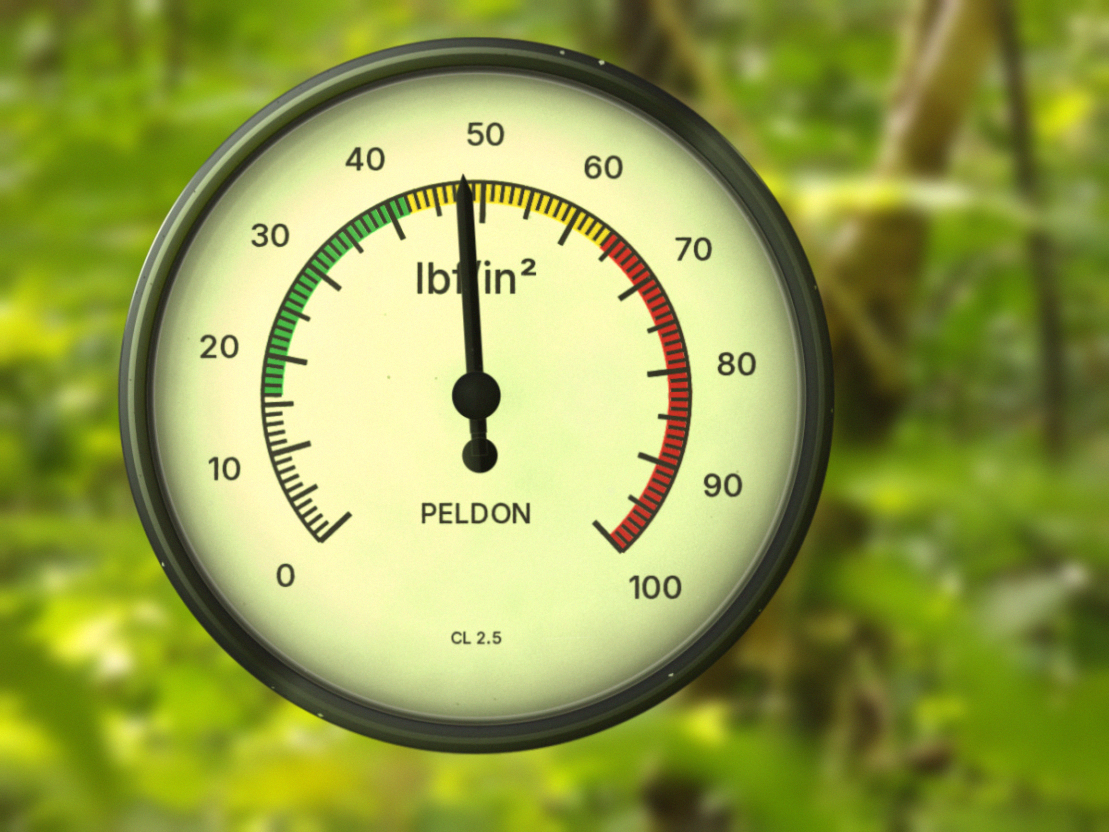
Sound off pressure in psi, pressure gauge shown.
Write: 48 psi
